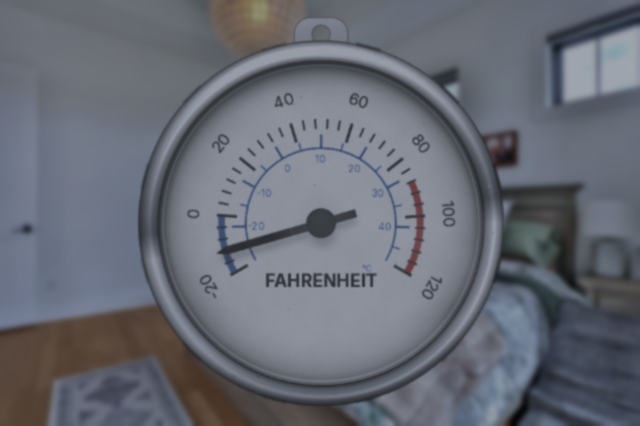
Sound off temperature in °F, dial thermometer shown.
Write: -12 °F
